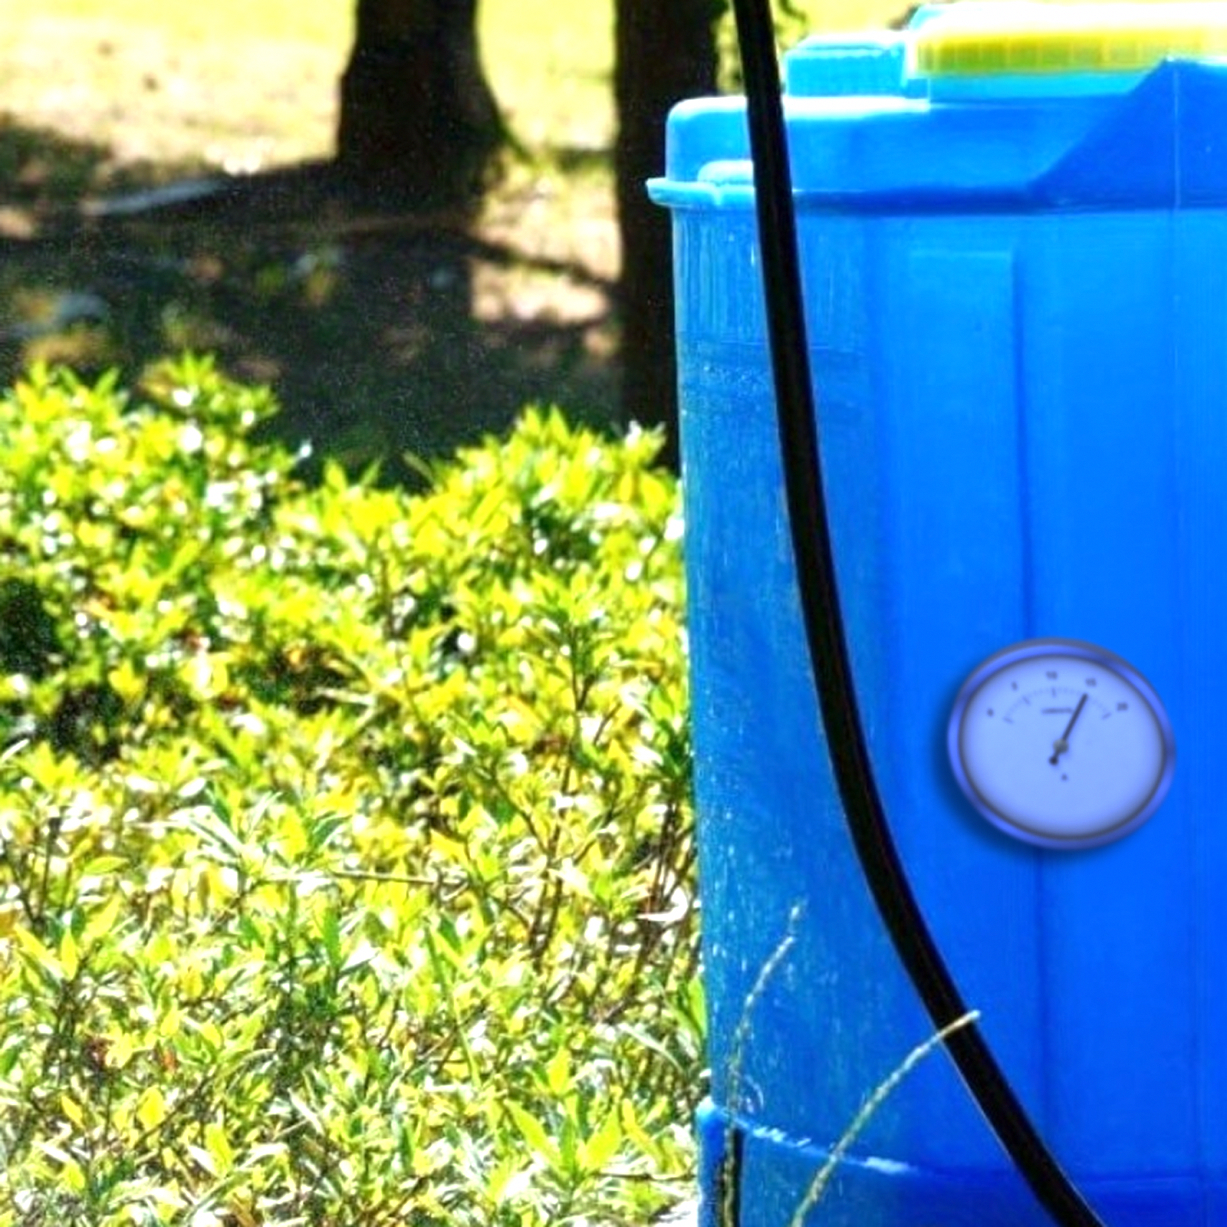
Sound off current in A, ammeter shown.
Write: 15 A
